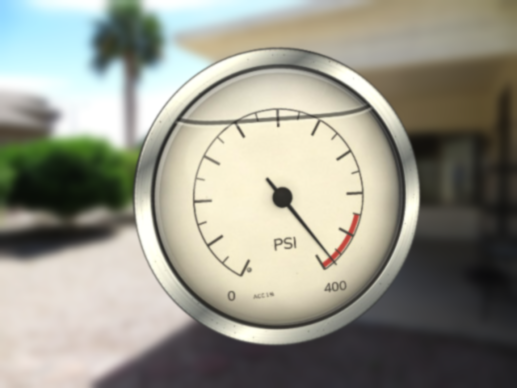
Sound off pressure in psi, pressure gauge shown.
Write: 390 psi
